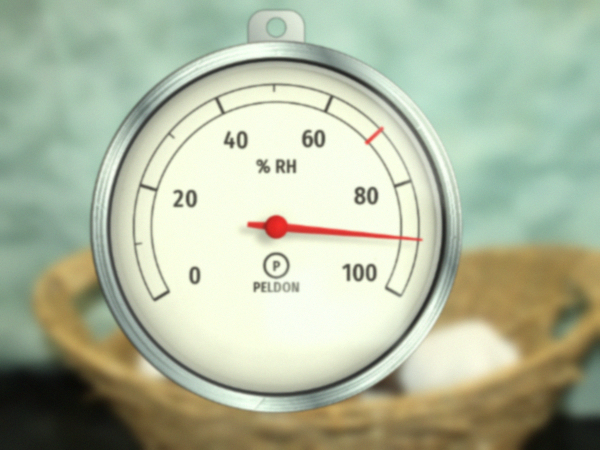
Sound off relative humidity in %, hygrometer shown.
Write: 90 %
